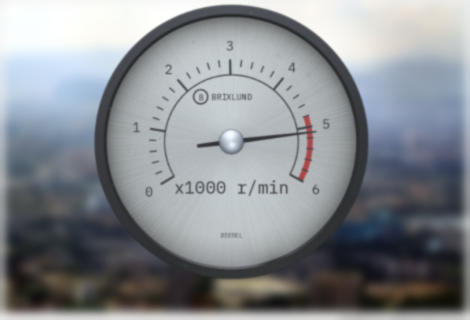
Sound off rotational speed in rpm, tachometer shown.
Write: 5100 rpm
